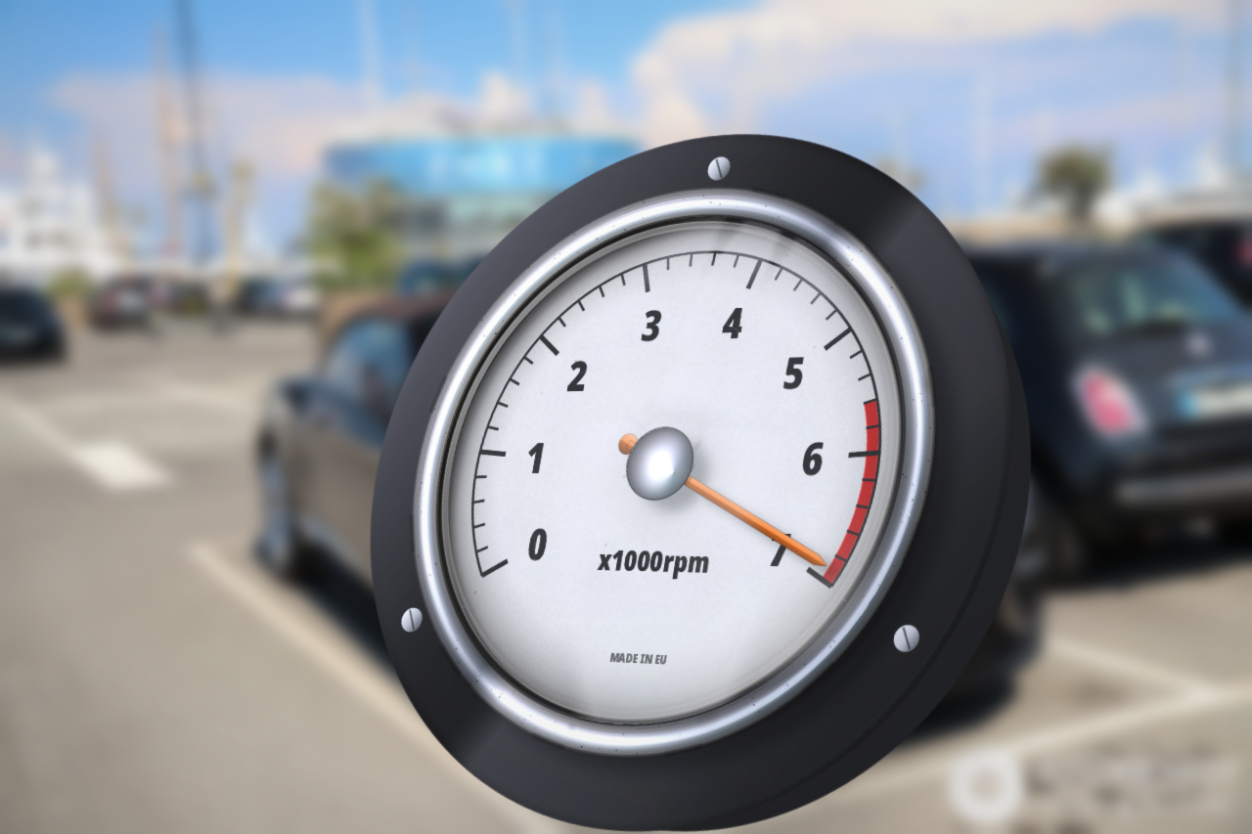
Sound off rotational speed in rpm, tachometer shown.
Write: 6900 rpm
